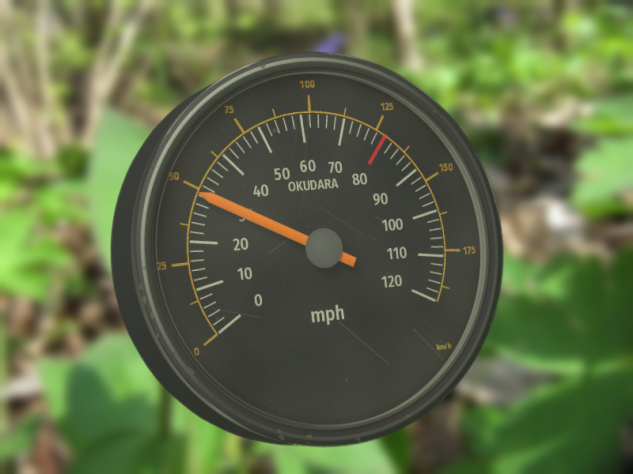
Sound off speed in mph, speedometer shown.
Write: 30 mph
